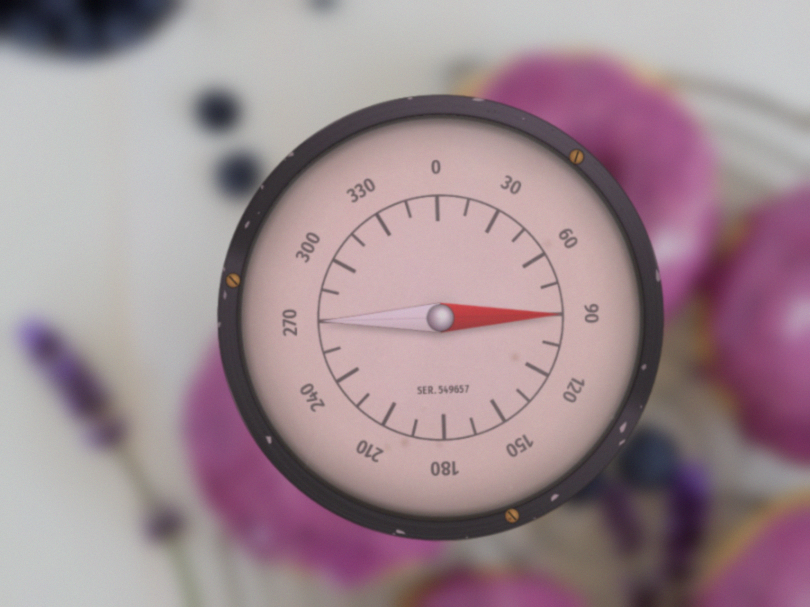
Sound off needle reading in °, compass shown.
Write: 90 °
